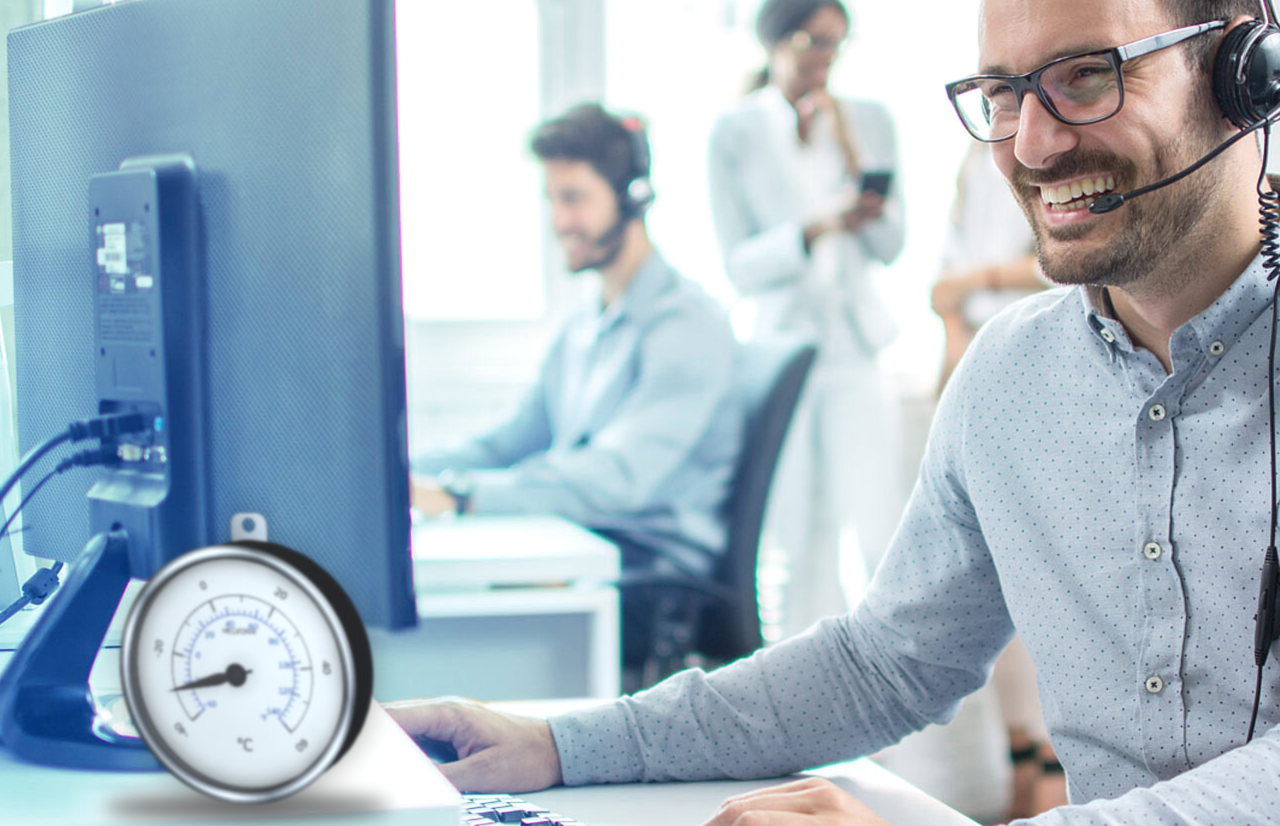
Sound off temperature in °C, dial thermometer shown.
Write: -30 °C
